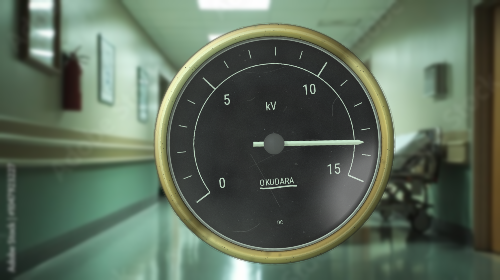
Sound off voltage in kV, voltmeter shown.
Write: 13.5 kV
